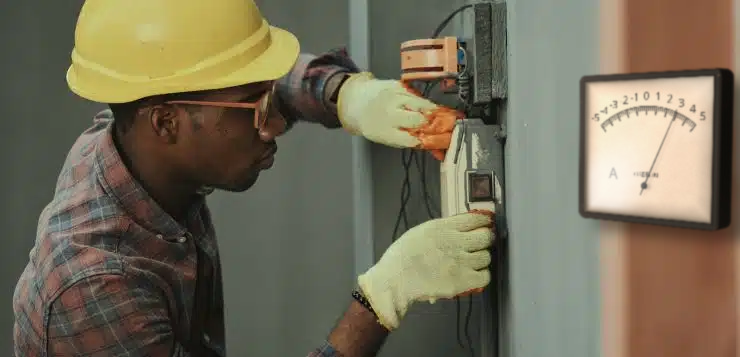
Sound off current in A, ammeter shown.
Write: 3 A
